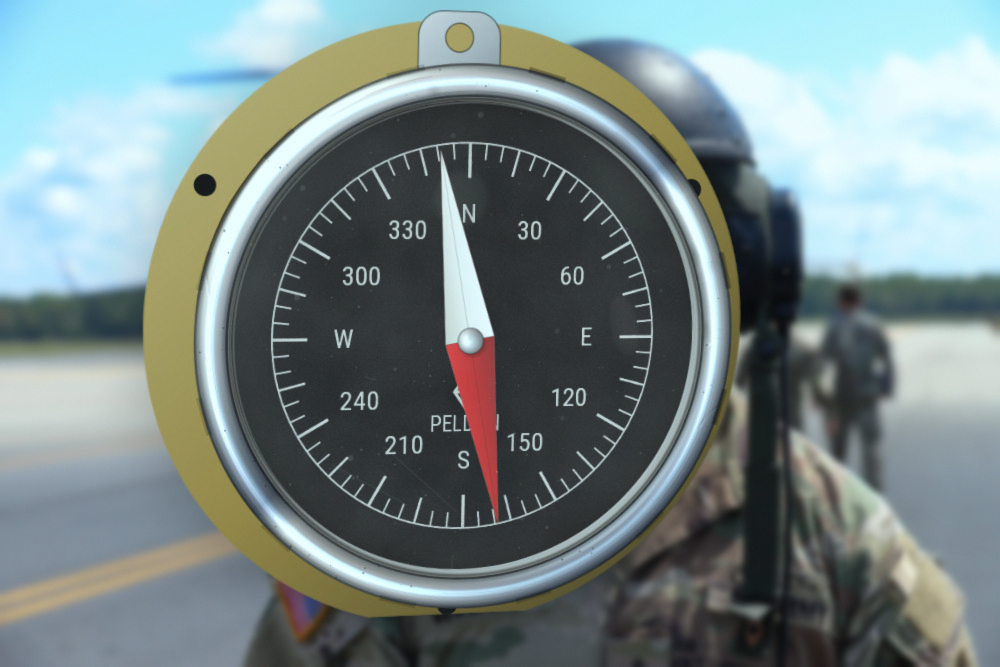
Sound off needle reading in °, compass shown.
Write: 170 °
